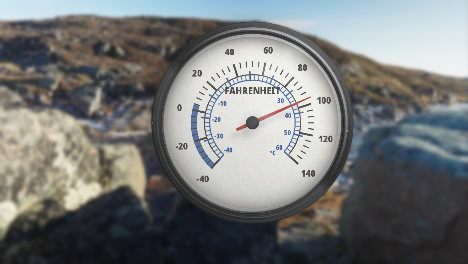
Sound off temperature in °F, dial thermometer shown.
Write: 96 °F
